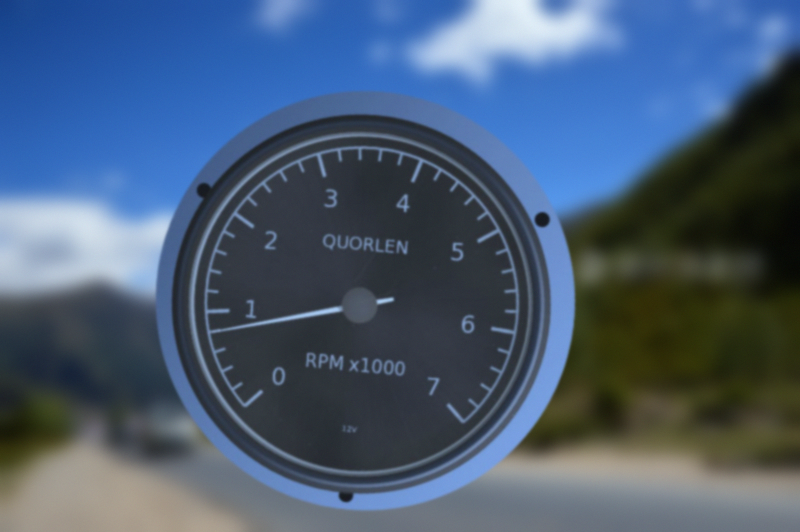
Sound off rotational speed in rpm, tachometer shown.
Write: 800 rpm
